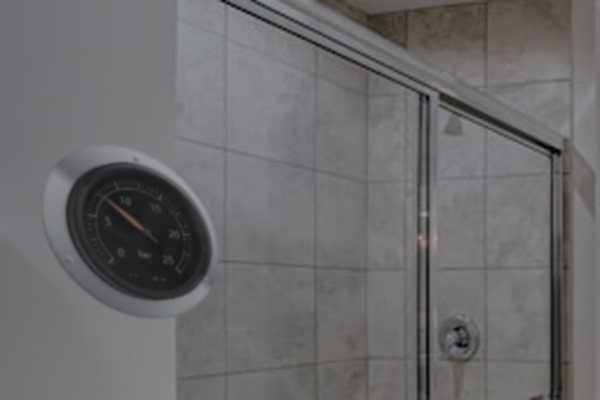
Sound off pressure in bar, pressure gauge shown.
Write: 7.5 bar
